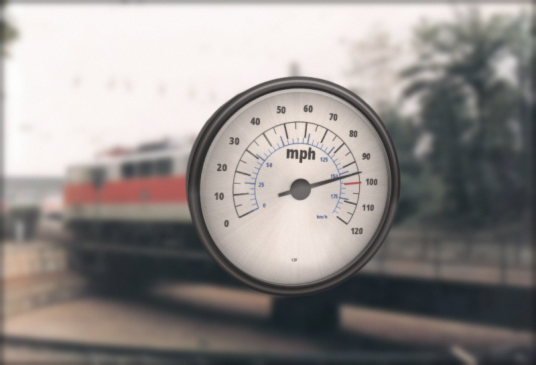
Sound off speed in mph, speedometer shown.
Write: 95 mph
